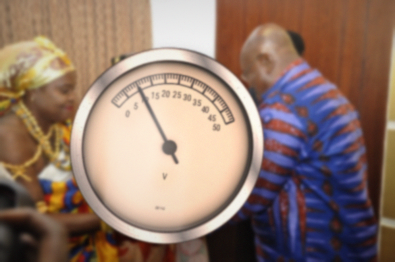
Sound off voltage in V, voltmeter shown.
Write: 10 V
